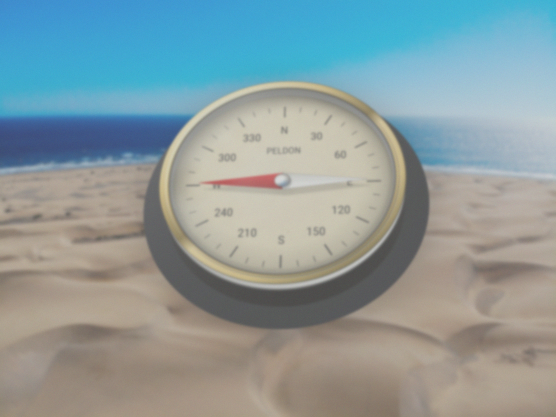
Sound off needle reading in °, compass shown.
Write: 270 °
